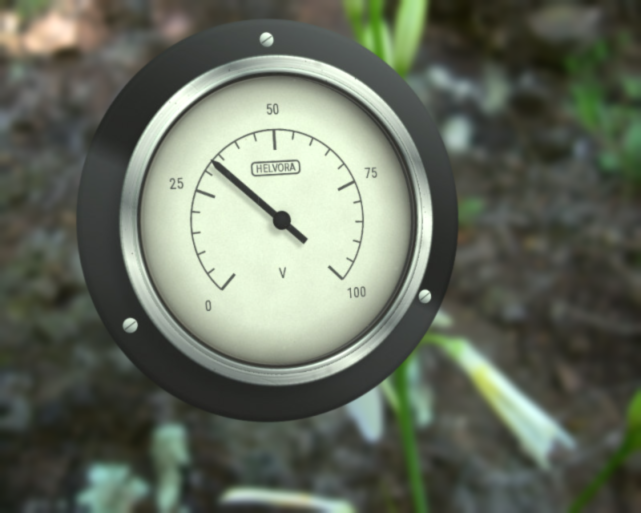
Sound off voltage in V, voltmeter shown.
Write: 32.5 V
